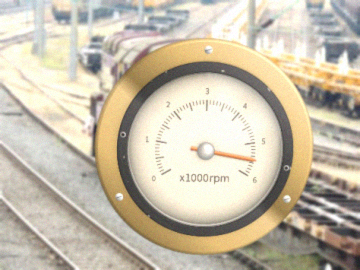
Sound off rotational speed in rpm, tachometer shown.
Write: 5500 rpm
